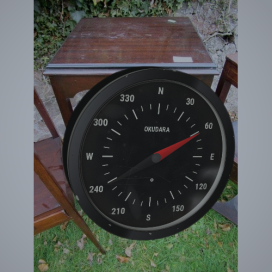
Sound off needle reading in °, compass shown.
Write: 60 °
